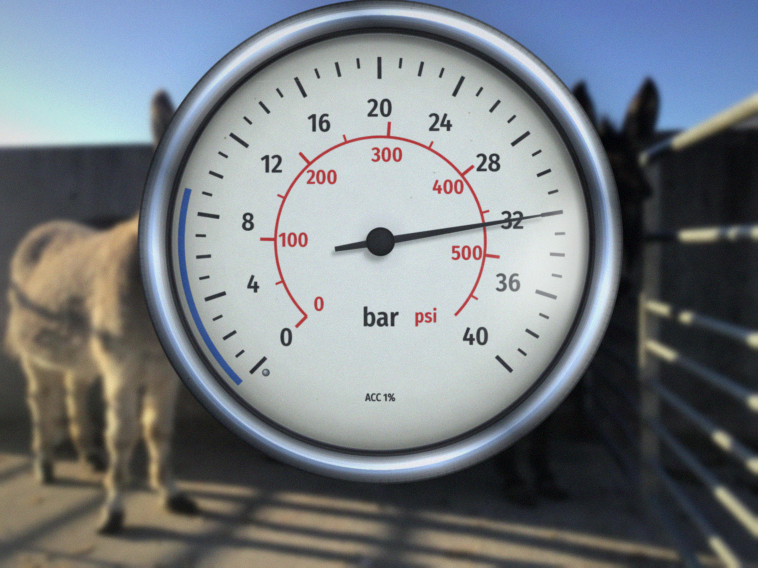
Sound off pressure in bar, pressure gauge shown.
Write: 32 bar
